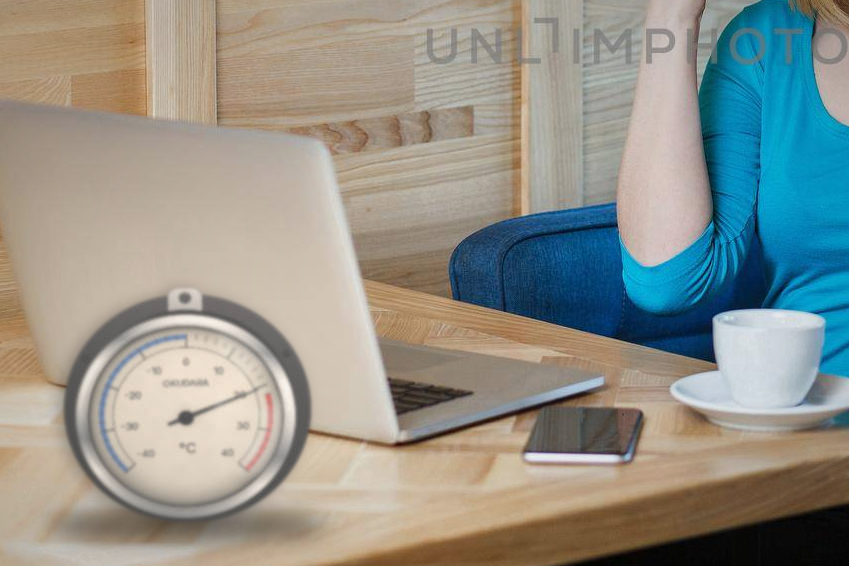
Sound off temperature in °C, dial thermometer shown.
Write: 20 °C
